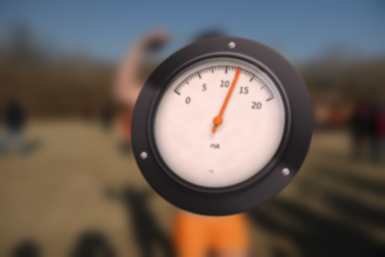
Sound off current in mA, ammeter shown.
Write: 12.5 mA
